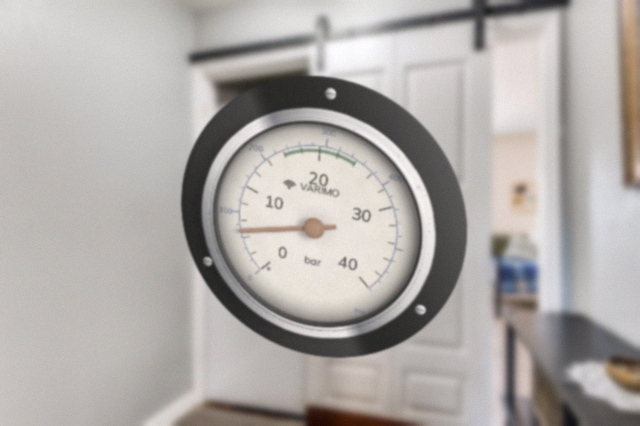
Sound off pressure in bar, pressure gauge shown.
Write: 5 bar
